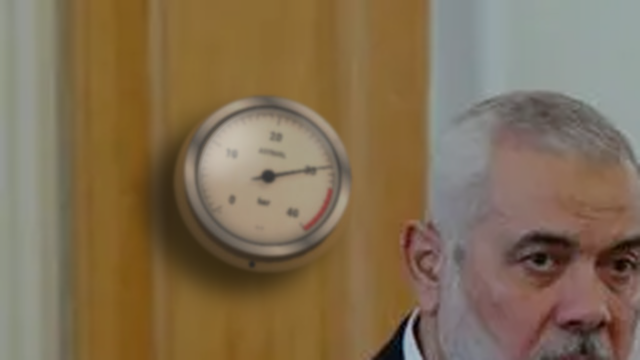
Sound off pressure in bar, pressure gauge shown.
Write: 30 bar
